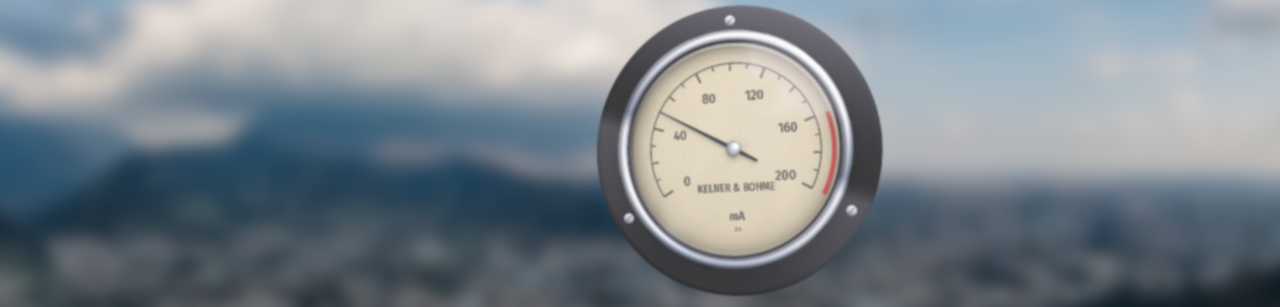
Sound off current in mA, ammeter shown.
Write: 50 mA
